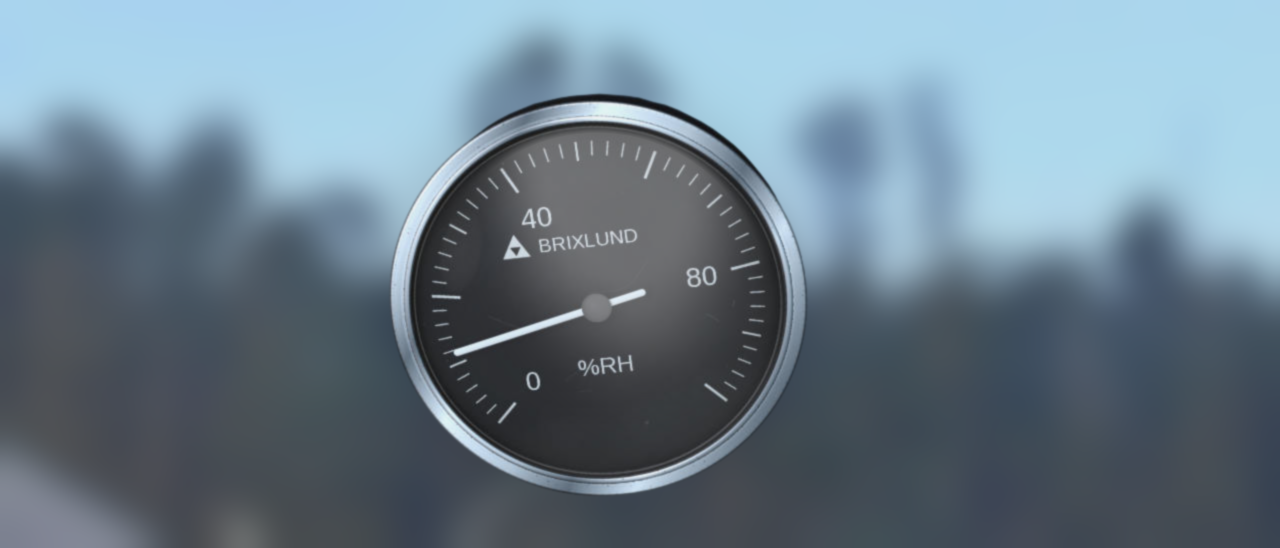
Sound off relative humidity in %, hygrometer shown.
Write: 12 %
